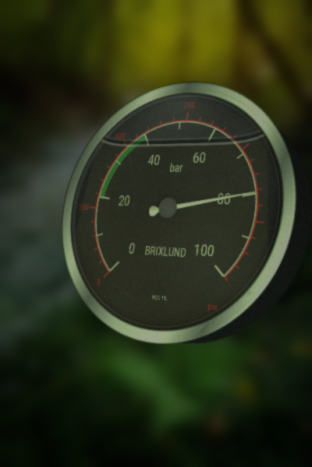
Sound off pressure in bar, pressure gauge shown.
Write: 80 bar
